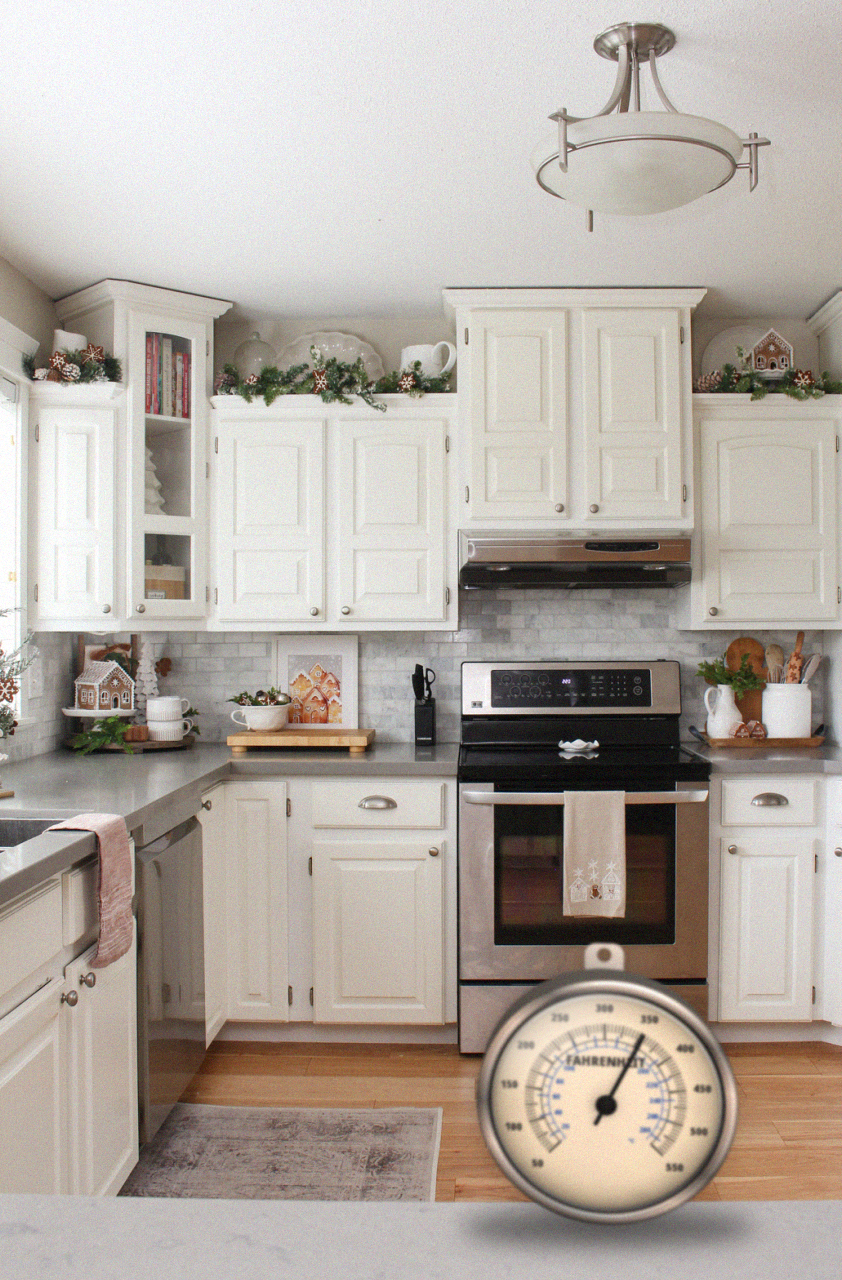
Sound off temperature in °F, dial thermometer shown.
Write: 350 °F
